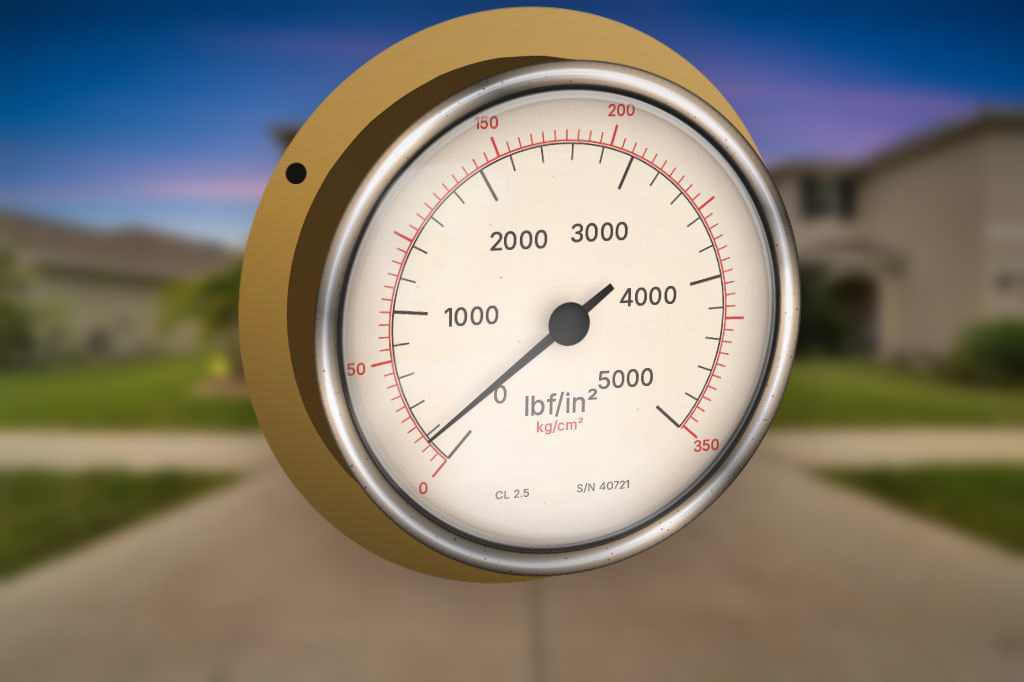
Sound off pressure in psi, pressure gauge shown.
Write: 200 psi
